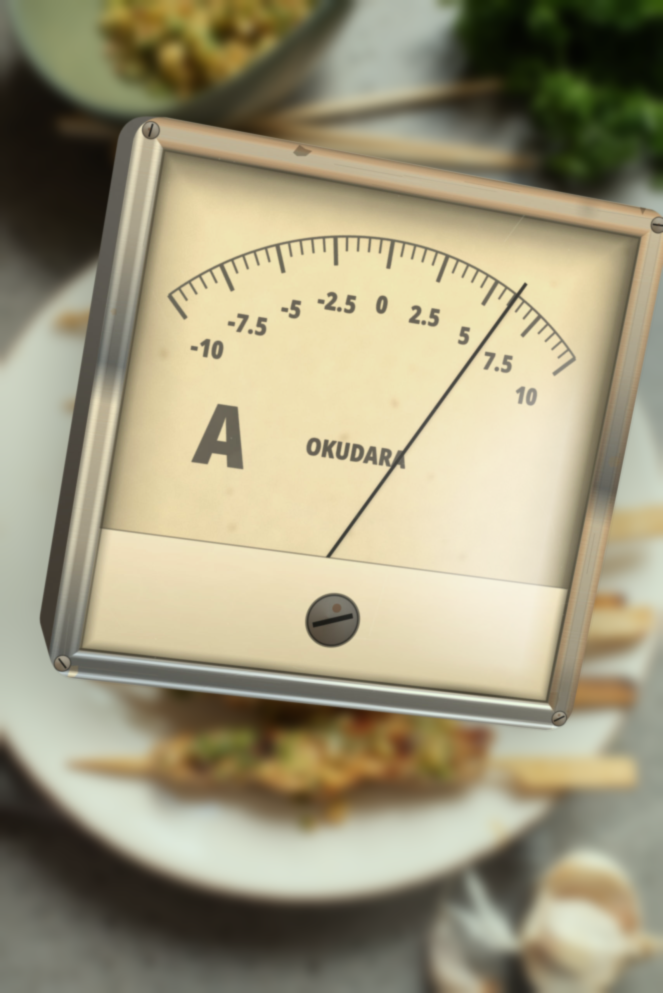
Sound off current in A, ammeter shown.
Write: 6 A
